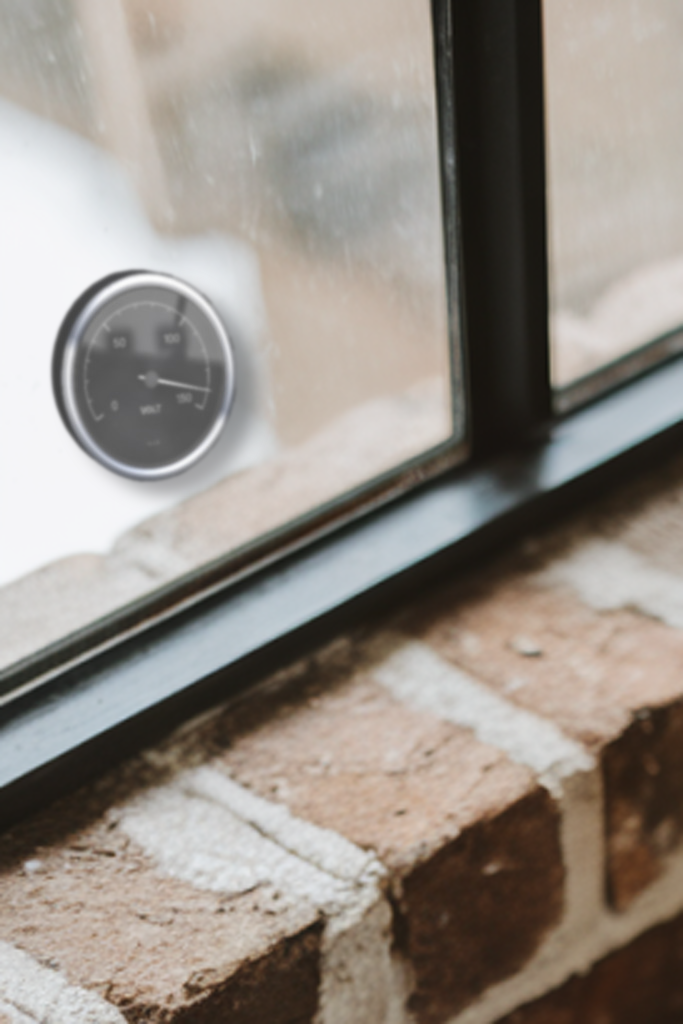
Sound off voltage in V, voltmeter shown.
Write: 140 V
